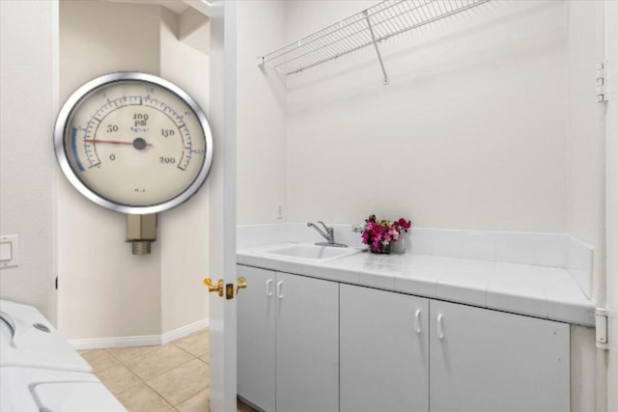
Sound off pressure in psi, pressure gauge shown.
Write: 25 psi
